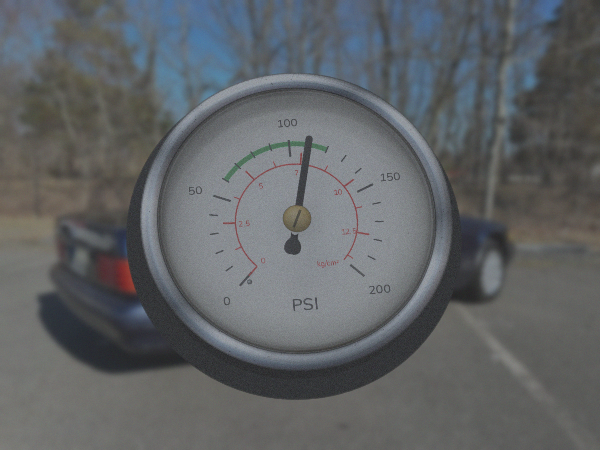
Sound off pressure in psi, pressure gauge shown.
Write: 110 psi
